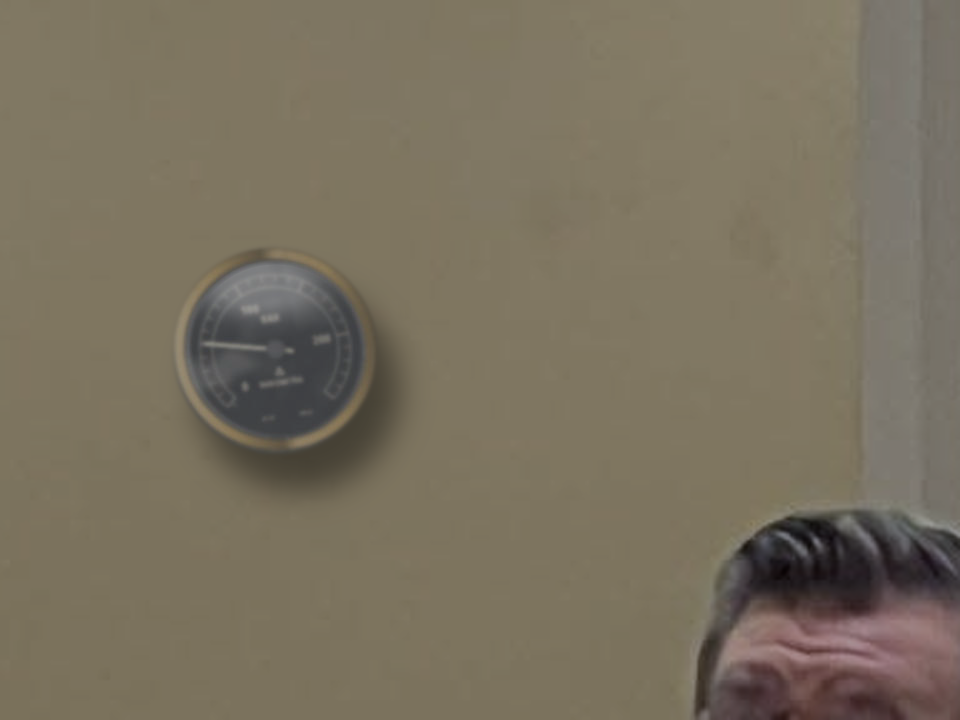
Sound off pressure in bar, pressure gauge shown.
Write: 50 bar
